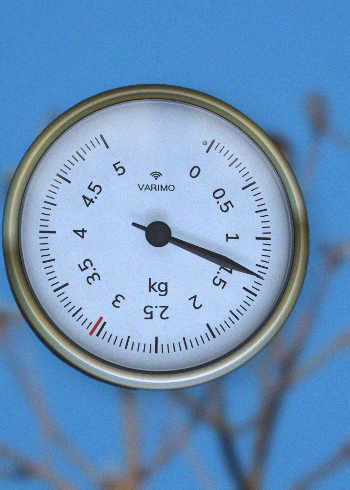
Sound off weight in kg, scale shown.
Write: 1.35 kg
